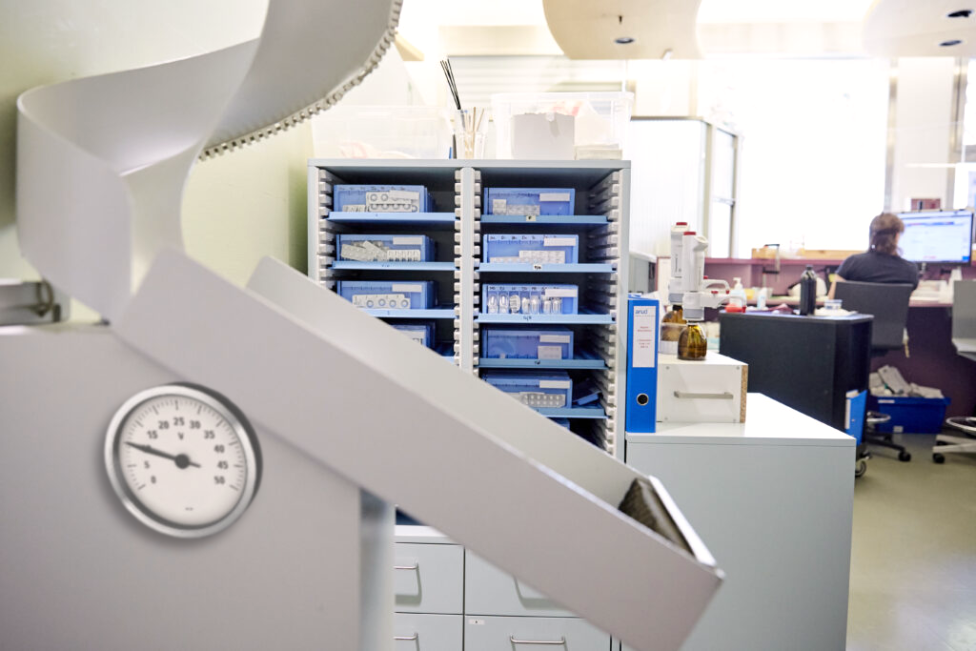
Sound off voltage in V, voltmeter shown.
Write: 10 V
